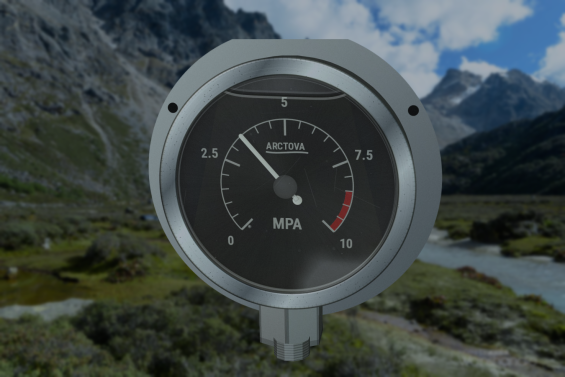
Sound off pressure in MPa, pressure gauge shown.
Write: 3.5 MPa
